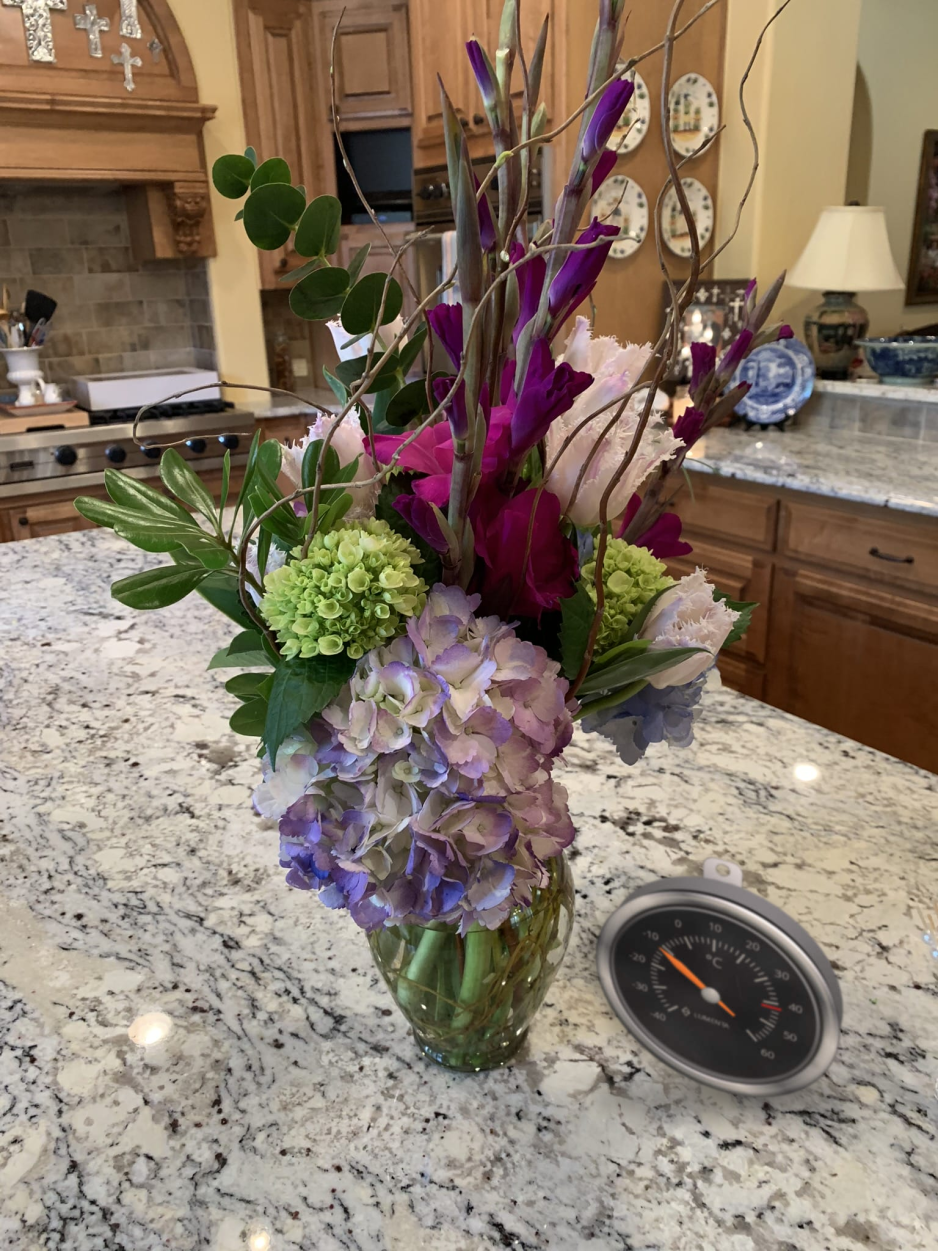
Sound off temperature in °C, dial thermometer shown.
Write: -10 °C
